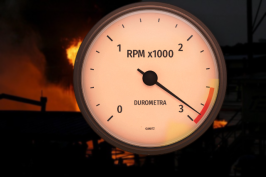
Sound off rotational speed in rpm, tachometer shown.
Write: 2900 rpm
